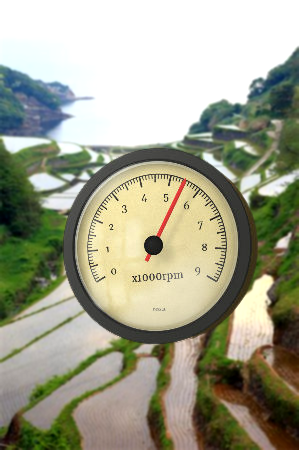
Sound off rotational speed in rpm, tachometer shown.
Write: 5500 rpm
